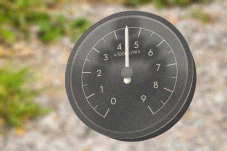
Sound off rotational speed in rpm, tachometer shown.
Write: 4500 rpm
